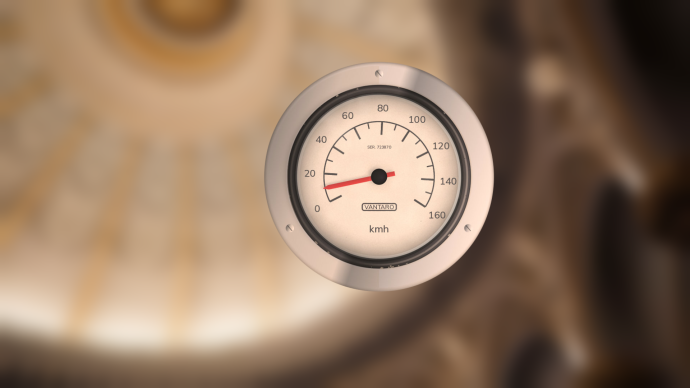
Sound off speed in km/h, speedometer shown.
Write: 10 km/h
